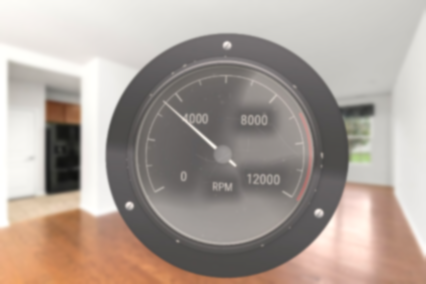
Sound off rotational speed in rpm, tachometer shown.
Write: 3500 rpm
